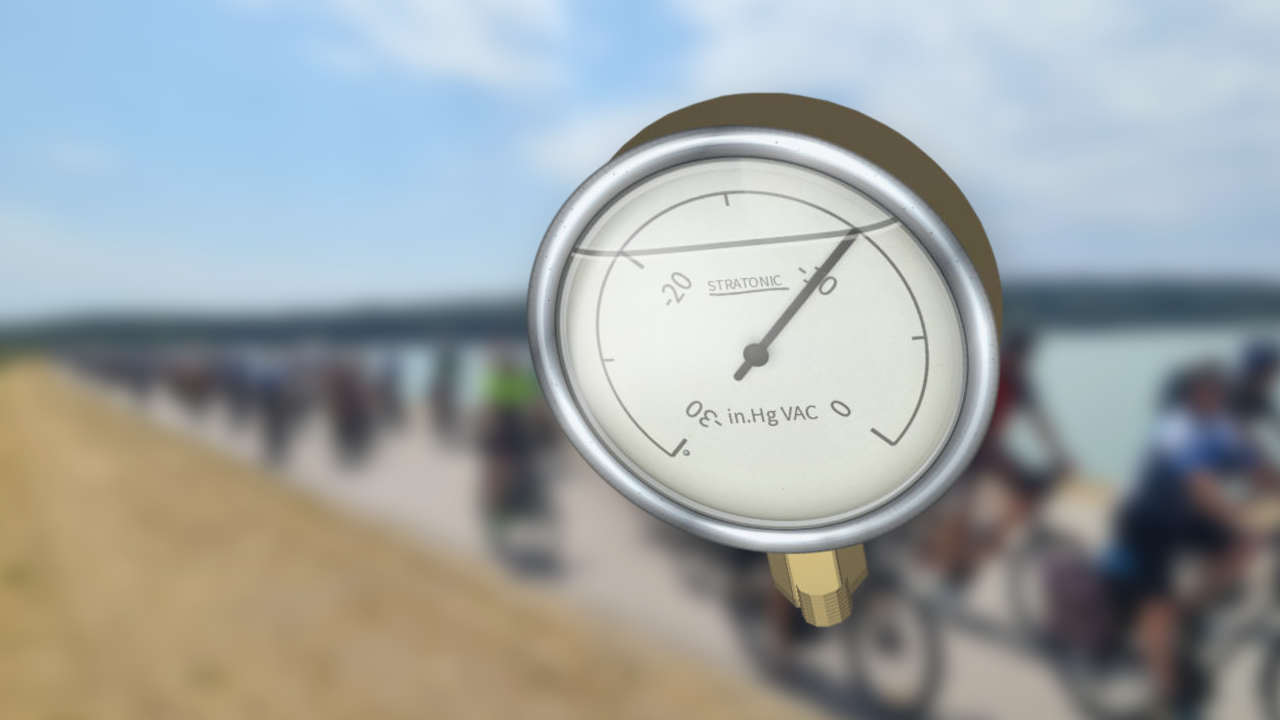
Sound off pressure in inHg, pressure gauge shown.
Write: -10 inHg
